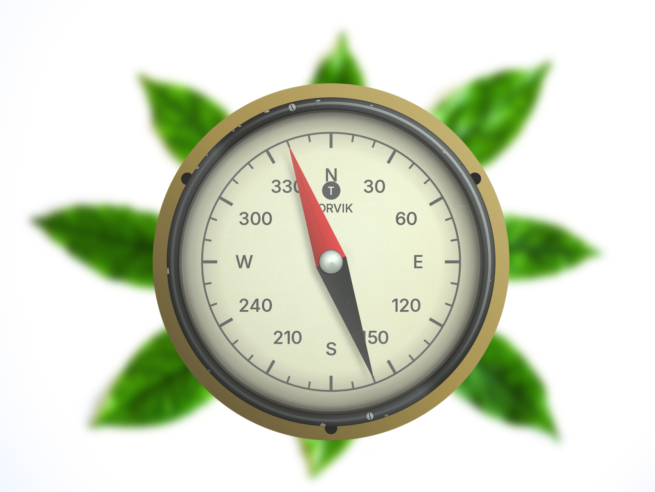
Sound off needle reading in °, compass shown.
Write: 340 °
